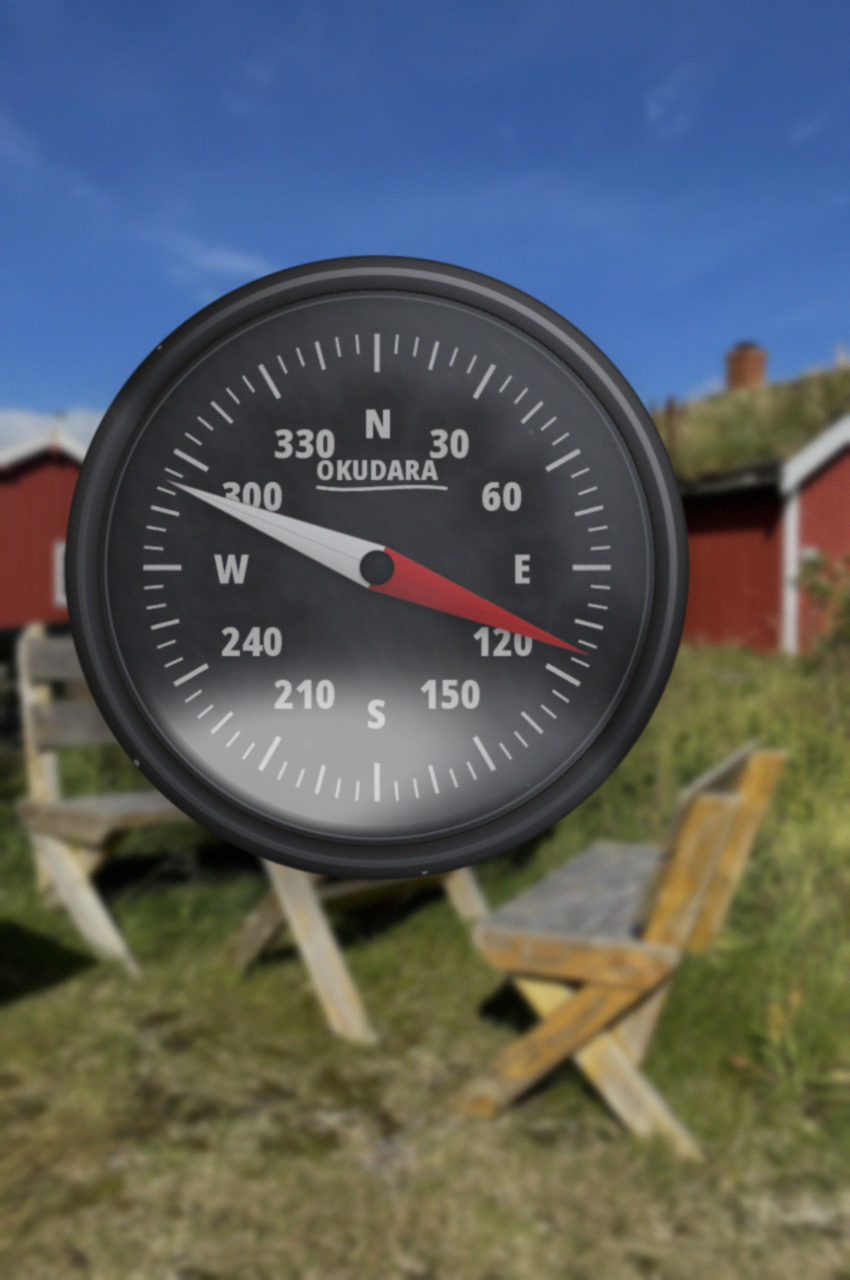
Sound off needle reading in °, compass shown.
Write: 112.5 °
